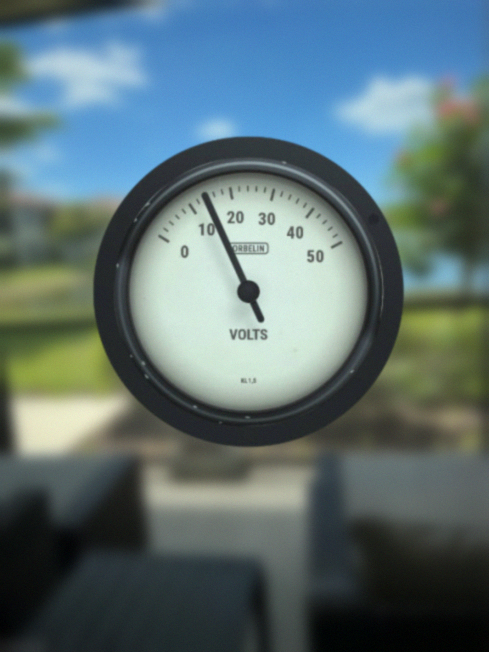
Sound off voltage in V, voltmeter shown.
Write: 14 V
